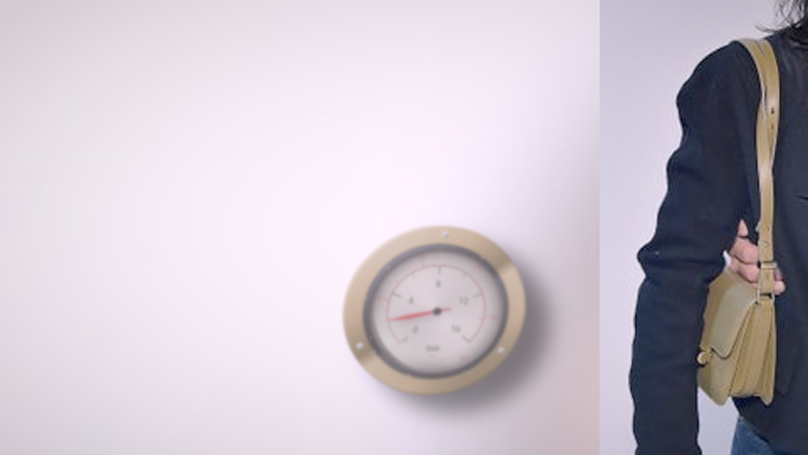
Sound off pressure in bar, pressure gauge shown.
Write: 2 bar
